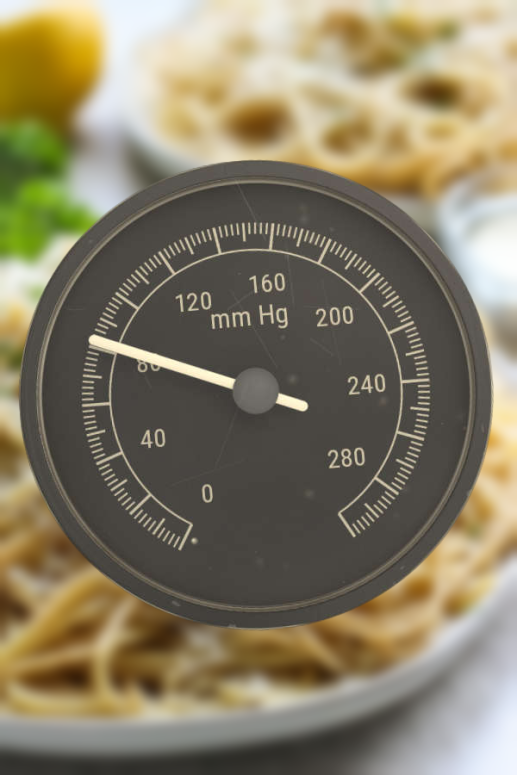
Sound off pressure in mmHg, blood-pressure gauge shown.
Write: 82 mmHg
